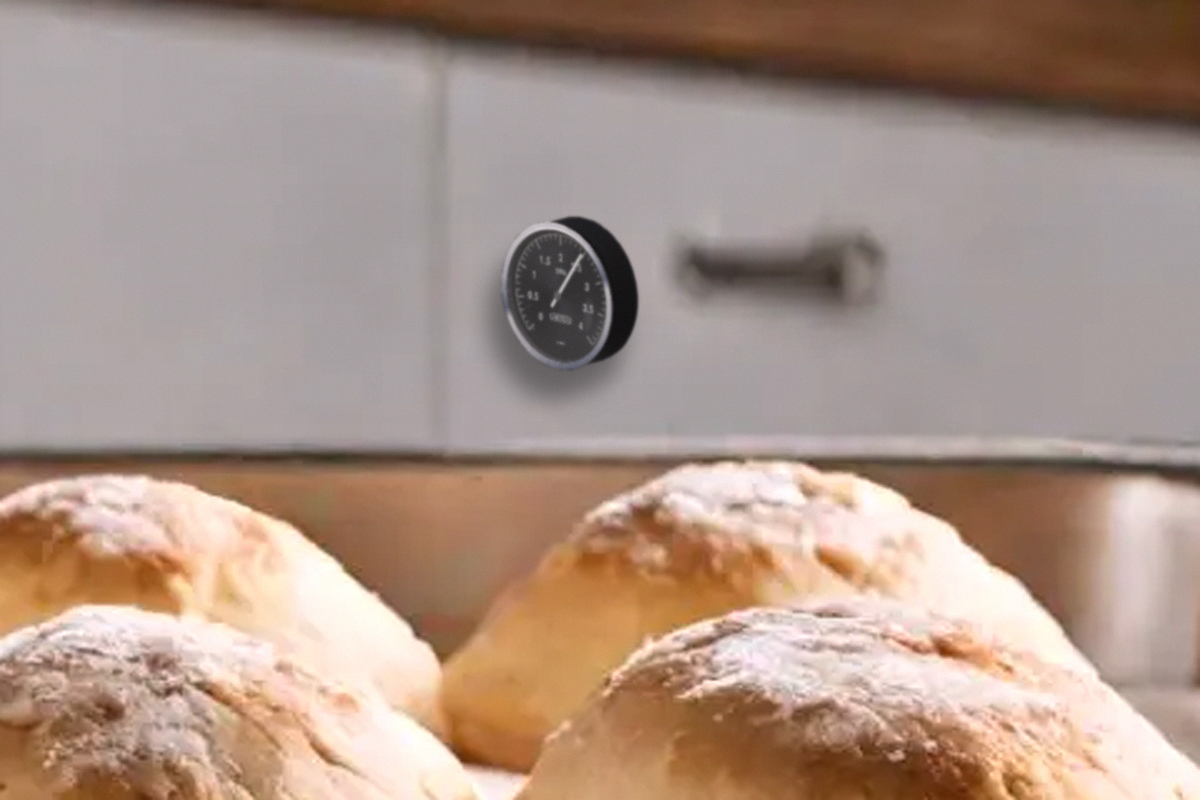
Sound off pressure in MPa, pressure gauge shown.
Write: 2.5 MPa
